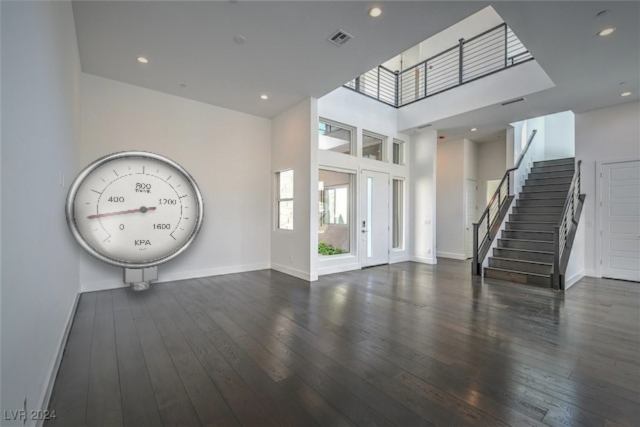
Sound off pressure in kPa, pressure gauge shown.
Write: 200 kPa
